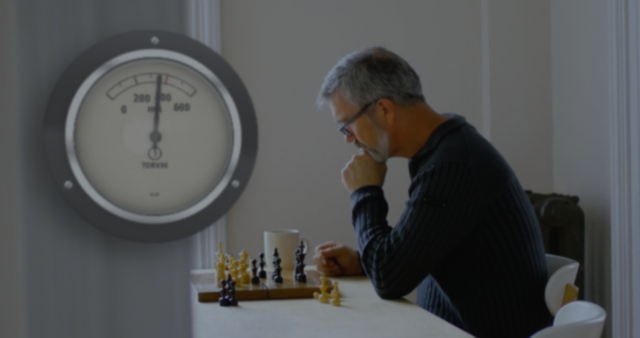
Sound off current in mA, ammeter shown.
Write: 350 mA
